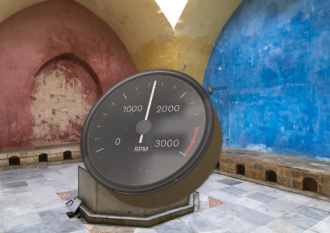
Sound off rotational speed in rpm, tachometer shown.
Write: 1500 rpm
